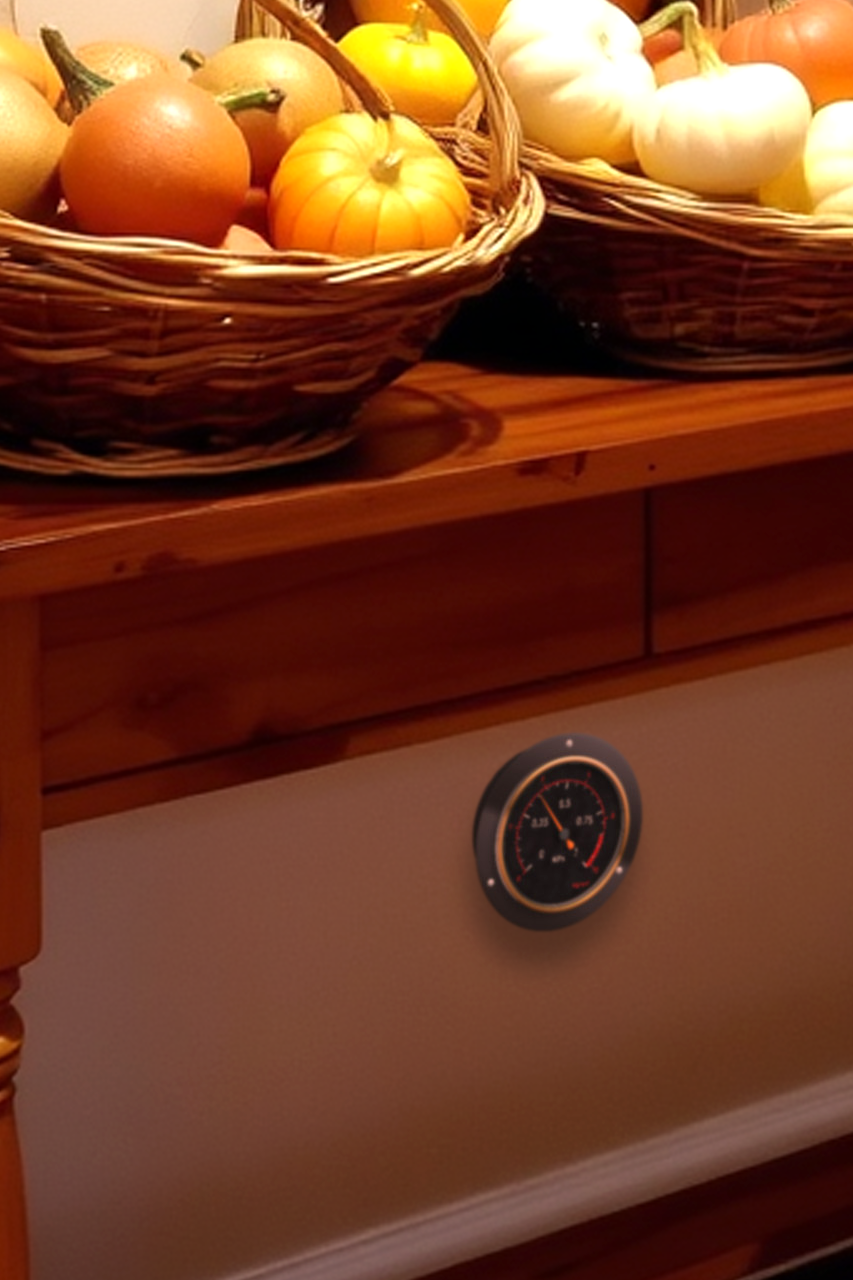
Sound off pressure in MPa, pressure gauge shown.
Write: 0.35 MPa
